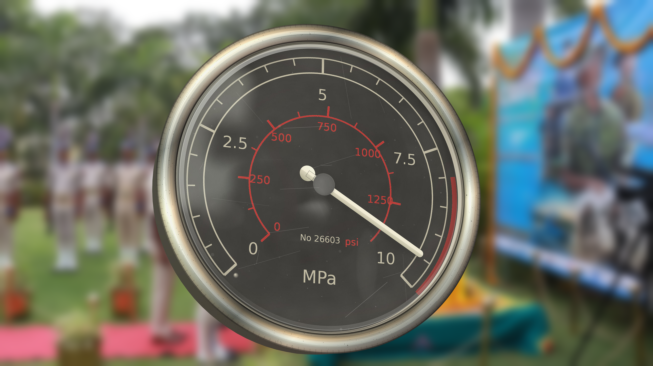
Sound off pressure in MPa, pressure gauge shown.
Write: 9.5 MPa
